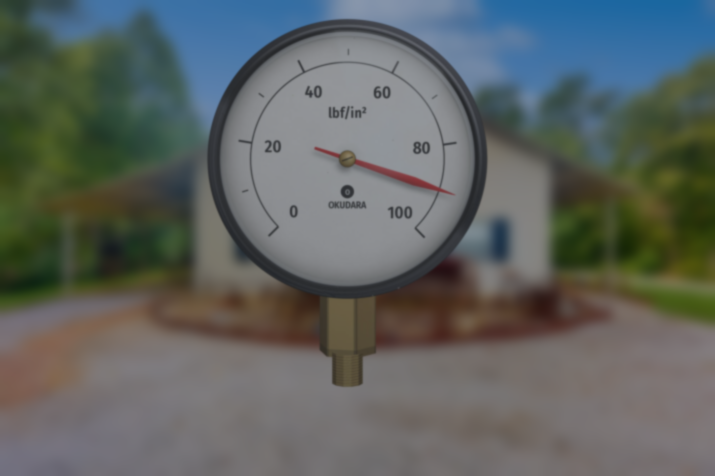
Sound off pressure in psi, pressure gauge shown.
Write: 90 psi
